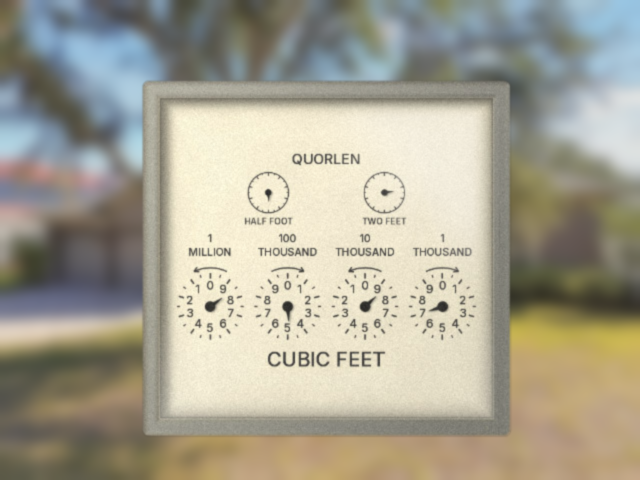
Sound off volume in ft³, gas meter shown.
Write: 848700 ft³
